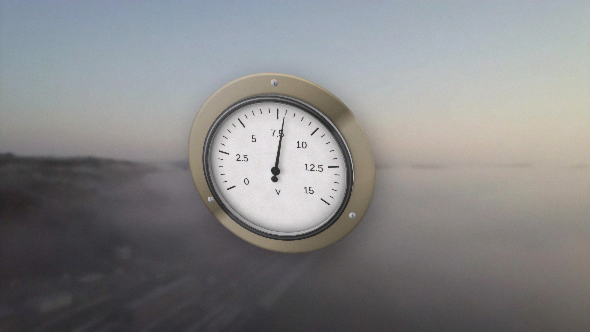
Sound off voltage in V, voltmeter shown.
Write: 8 V
